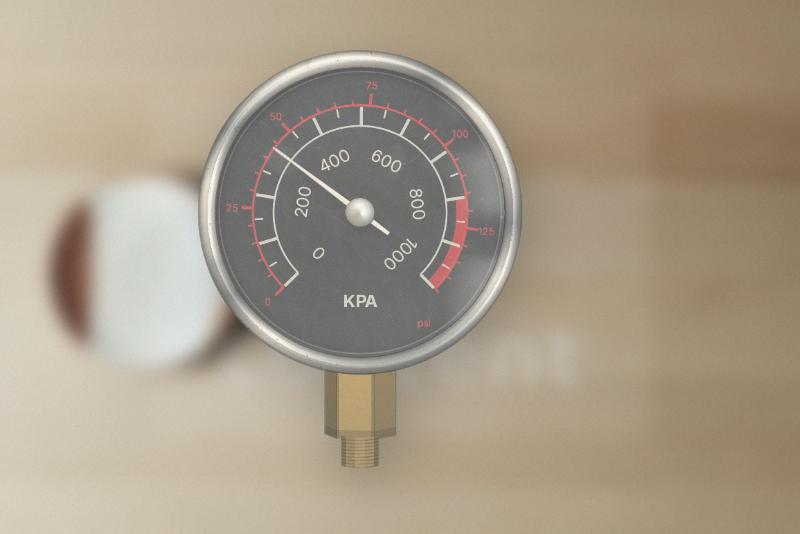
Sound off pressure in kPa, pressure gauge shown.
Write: 300 kPa
